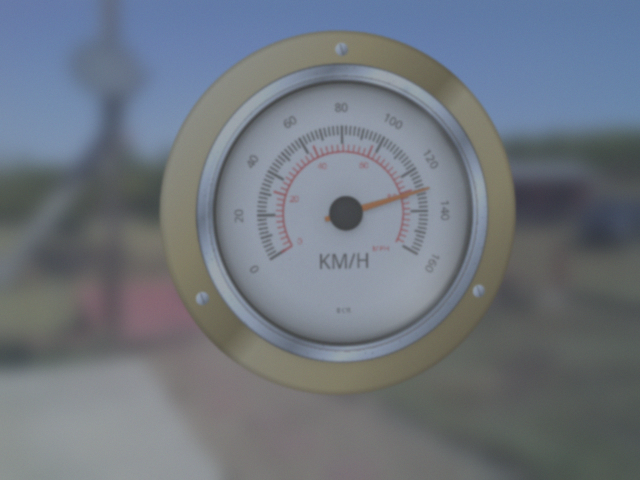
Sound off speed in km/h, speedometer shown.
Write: 130 km/h
